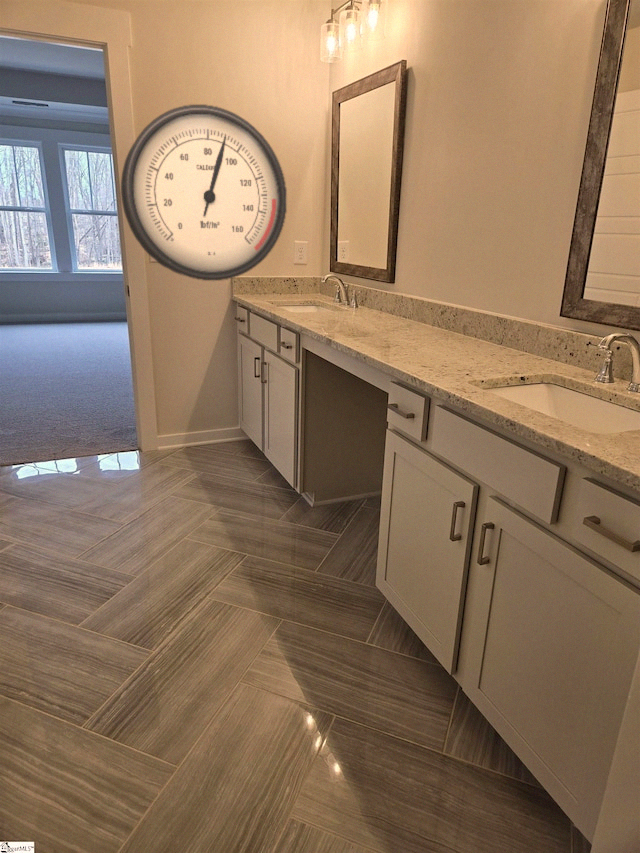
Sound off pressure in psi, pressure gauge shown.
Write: 90 psi
